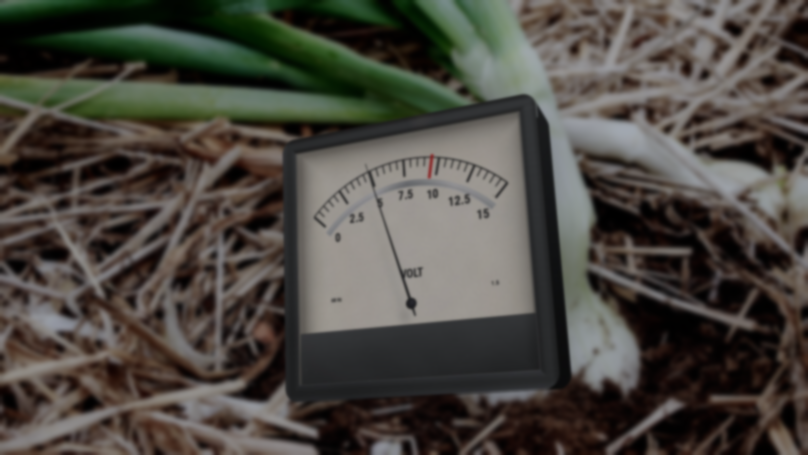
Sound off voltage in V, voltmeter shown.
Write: 5 V
